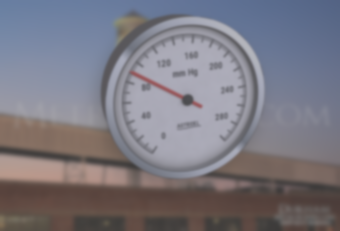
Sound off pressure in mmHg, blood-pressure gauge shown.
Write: 90 mmHg
